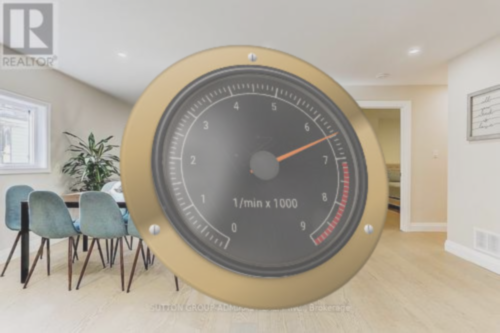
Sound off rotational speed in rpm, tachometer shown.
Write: 6500 rpm
